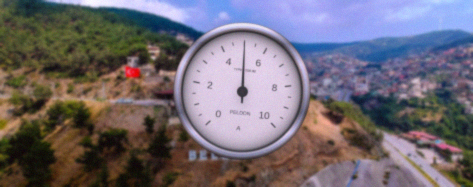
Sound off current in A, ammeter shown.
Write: 5 A
